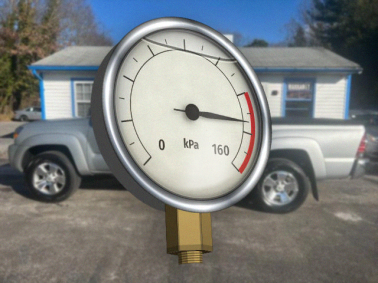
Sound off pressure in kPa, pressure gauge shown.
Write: 135 kPa
